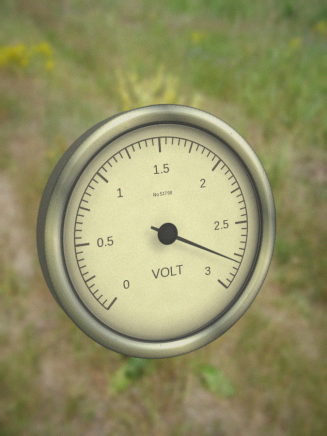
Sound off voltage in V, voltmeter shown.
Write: 2.8 V
